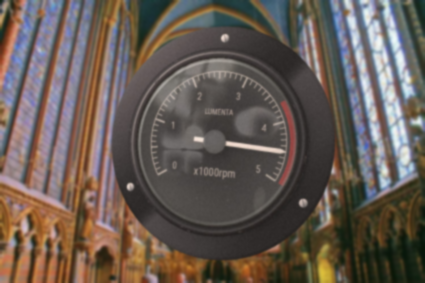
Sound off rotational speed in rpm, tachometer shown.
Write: 4500 rpm
